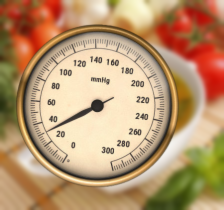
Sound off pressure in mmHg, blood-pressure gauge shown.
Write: 30 mmHg
